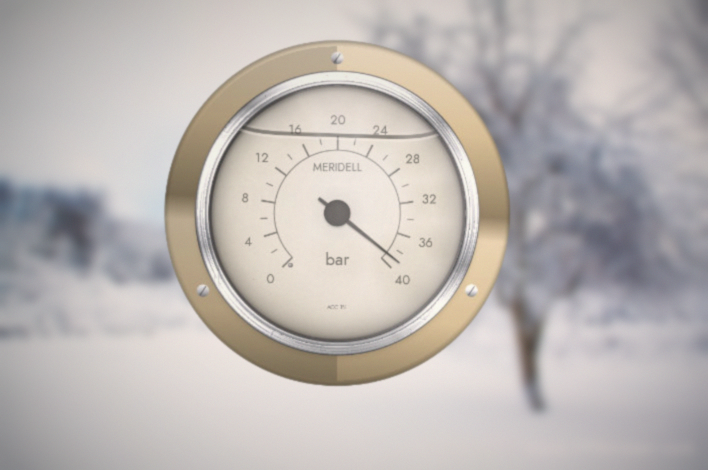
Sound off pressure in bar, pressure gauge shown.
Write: 39 bar
